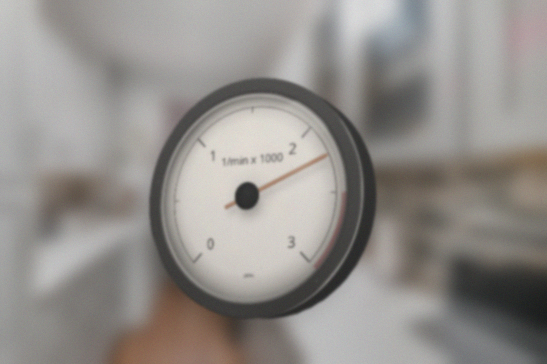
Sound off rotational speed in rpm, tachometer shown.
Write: 2250 rpm
